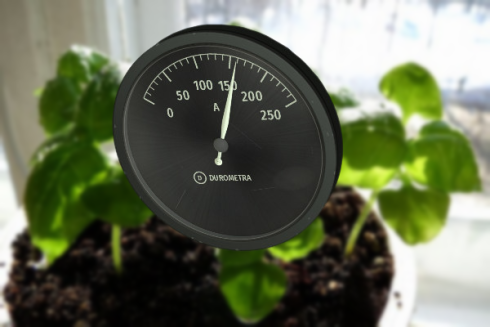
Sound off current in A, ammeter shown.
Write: 160 A
